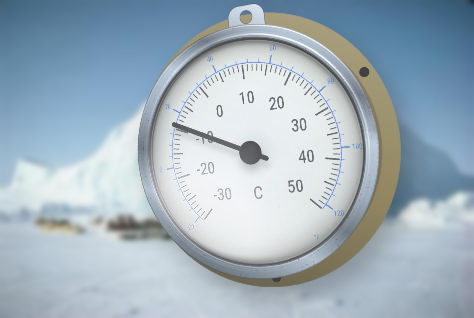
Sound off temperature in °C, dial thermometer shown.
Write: -9 °C
